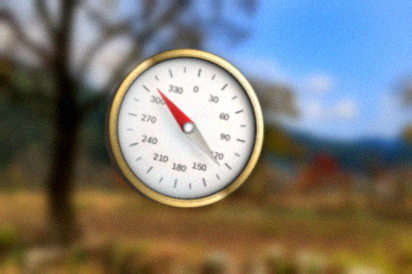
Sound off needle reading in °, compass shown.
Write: 307.5 °
